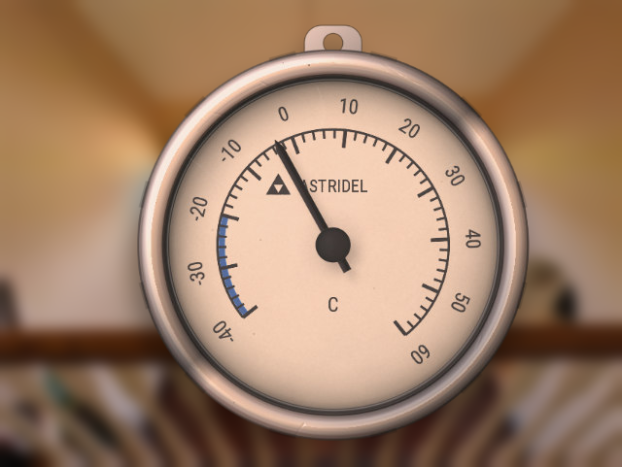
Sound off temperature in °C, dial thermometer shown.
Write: -3 °C
